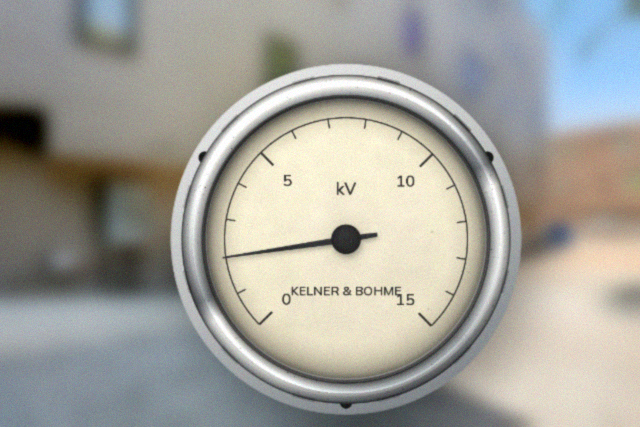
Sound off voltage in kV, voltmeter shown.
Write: 2 kV
